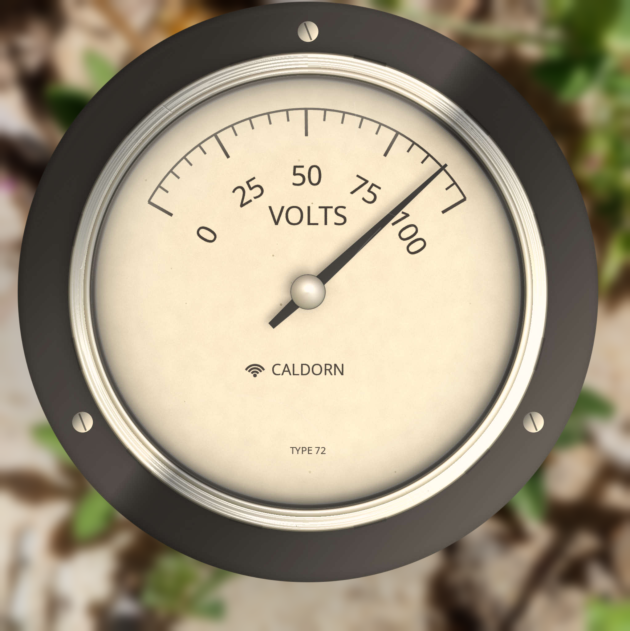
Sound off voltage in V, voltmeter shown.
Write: 90 V
